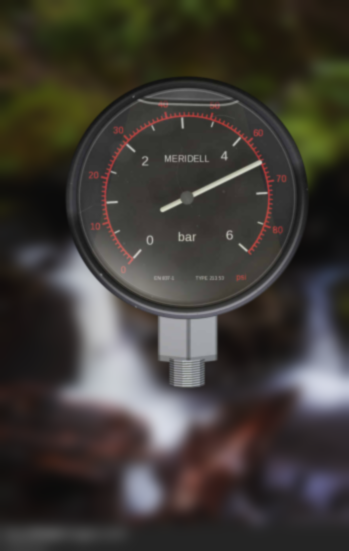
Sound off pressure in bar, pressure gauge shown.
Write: 4.5 bar
